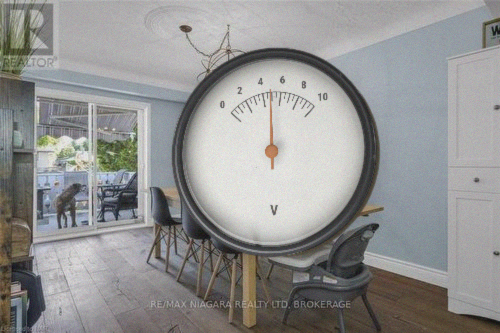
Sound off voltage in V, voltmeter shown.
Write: 5 V
